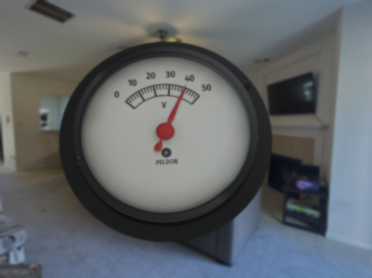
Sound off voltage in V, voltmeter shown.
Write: 40 V
